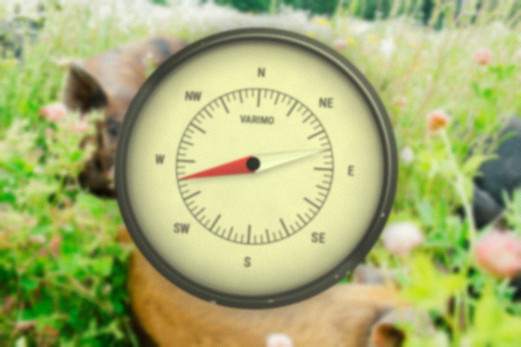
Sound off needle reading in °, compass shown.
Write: 255 °
